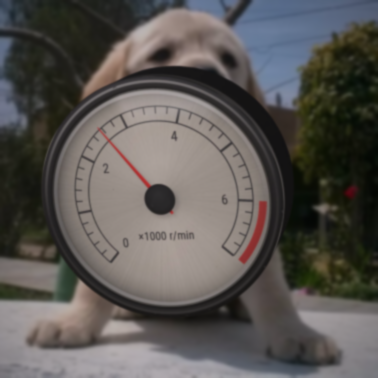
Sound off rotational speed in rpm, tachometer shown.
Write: 2600 rpm
